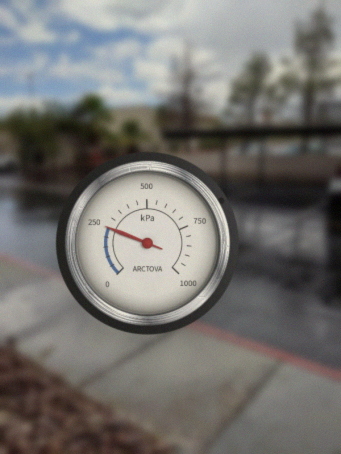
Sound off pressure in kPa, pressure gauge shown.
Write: 250 kPa
